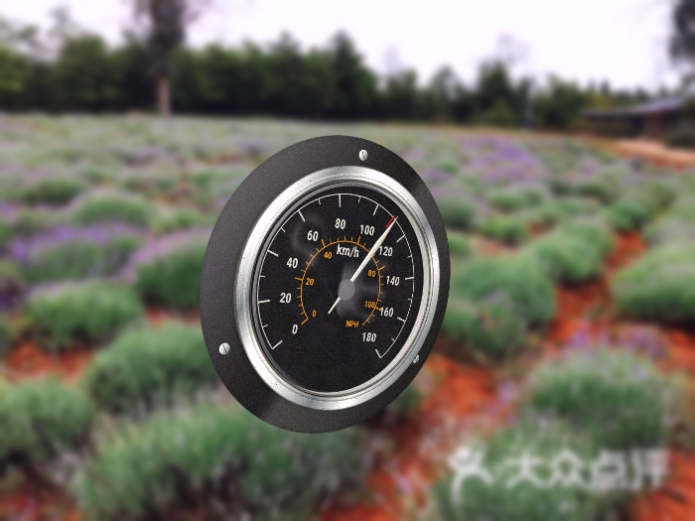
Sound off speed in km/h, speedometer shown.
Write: 110 km/h
